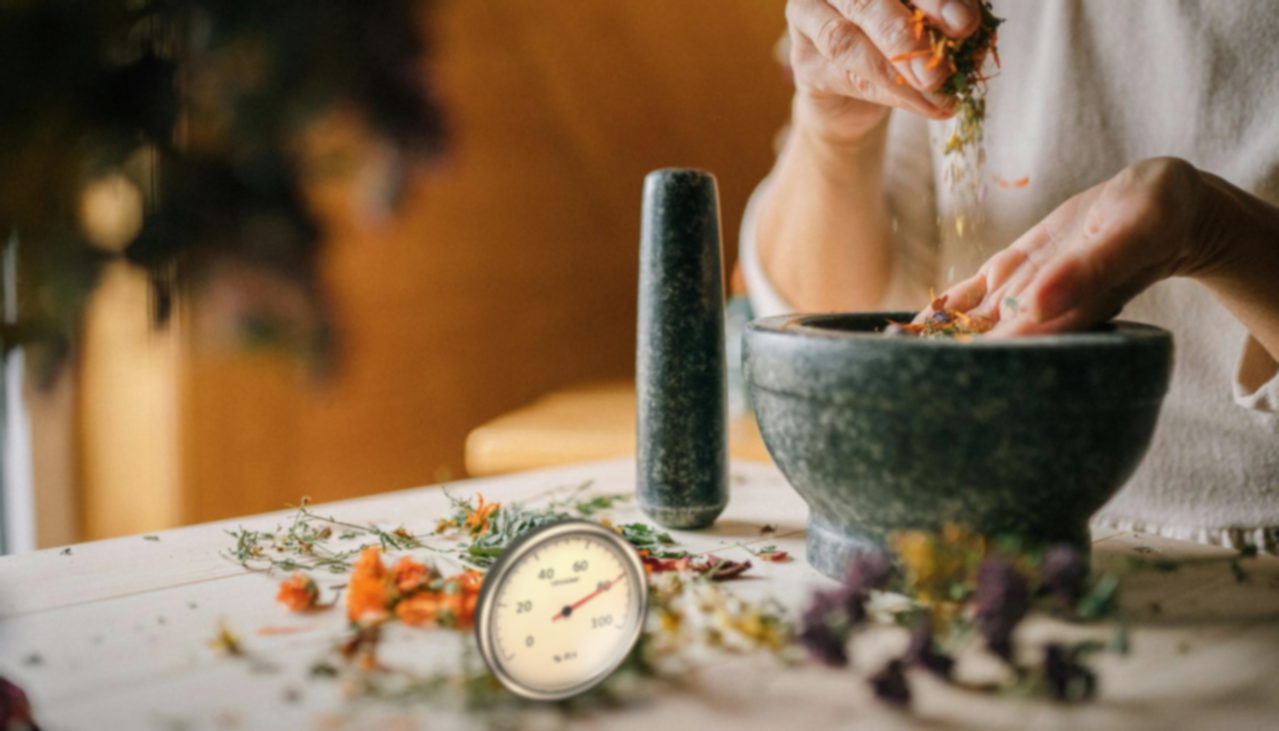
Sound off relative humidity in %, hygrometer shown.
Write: 80 %
